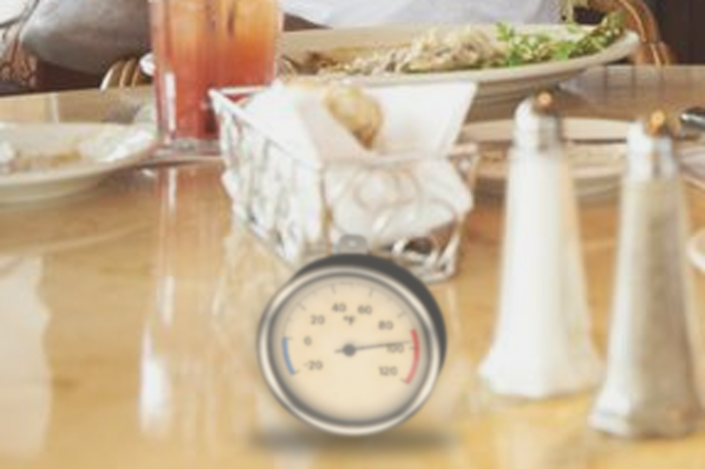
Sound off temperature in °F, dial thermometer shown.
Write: 95 °F
